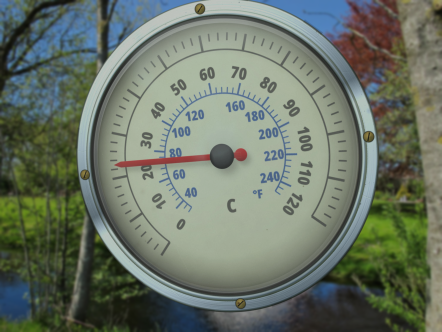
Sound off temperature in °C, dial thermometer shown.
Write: 23 °C
